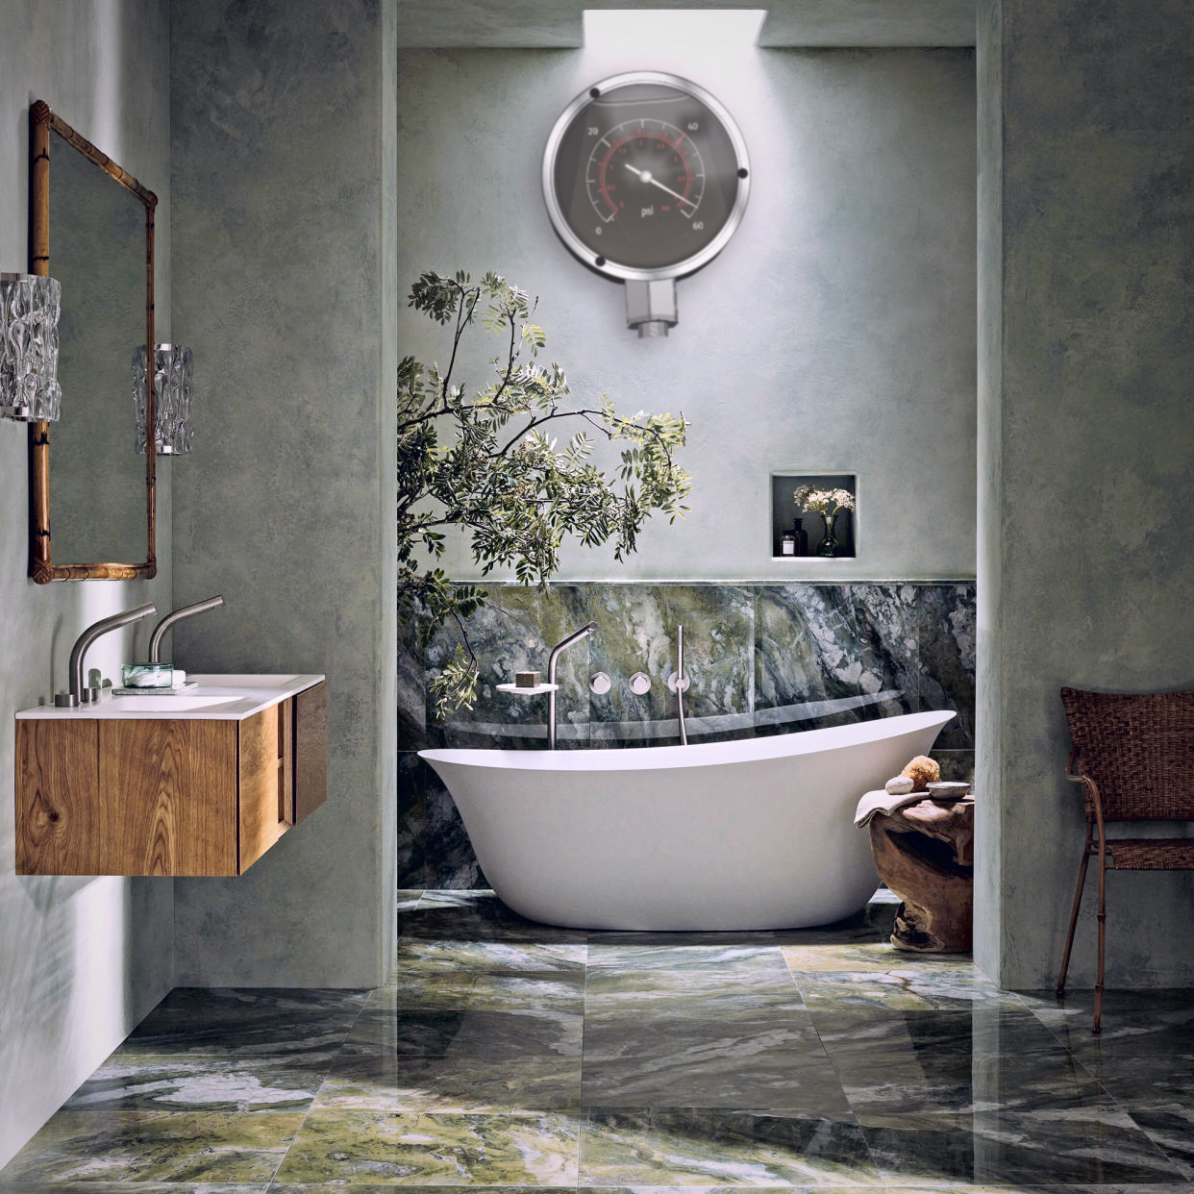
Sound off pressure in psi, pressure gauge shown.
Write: 57.5 psi
